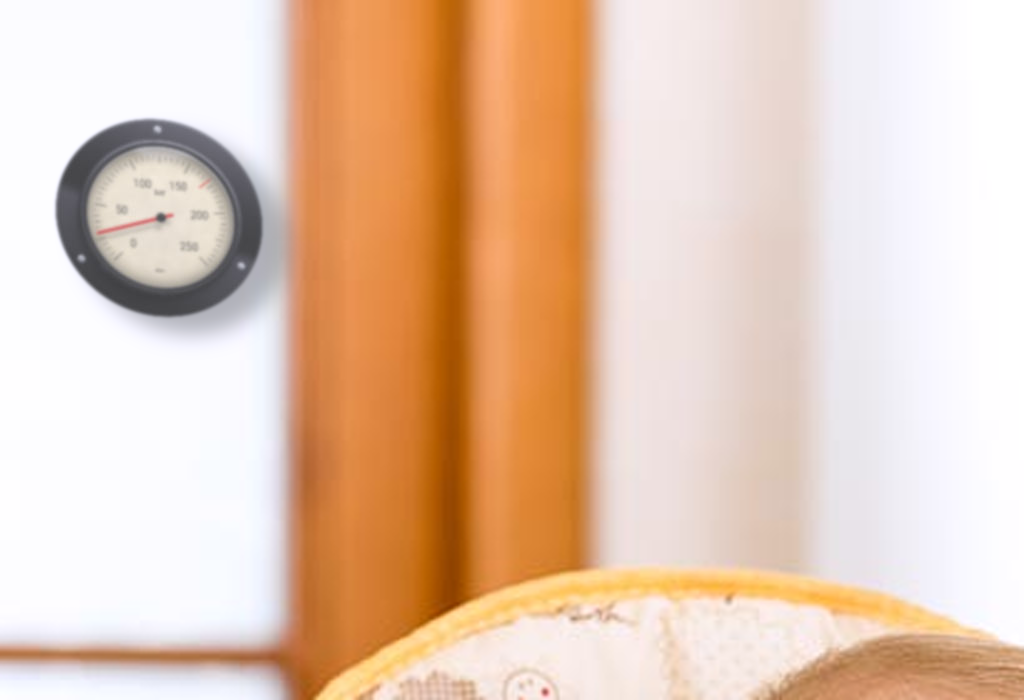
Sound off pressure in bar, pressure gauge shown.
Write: 25 bar
